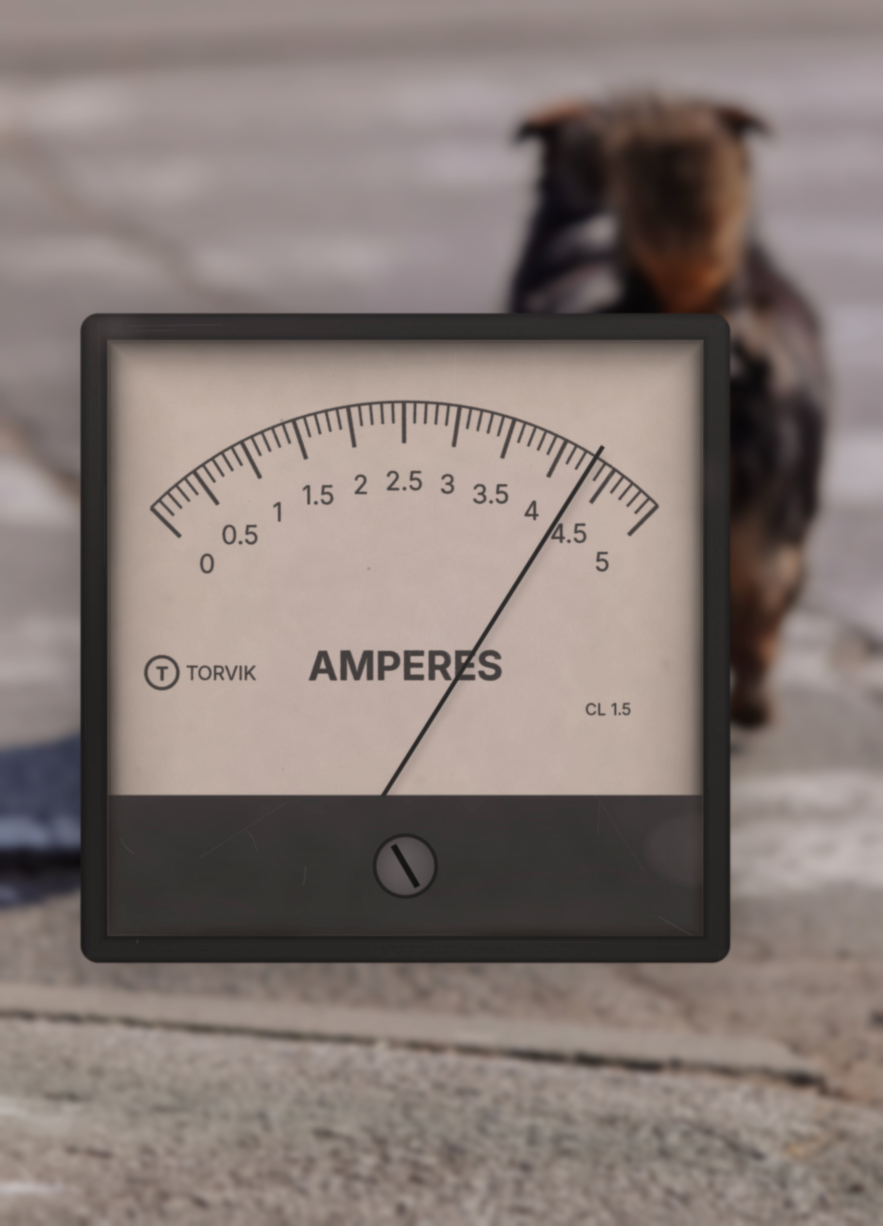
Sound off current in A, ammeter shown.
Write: 4.3 A
